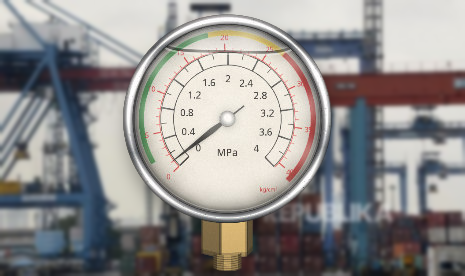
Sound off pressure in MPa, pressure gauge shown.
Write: 0.1 MPa
